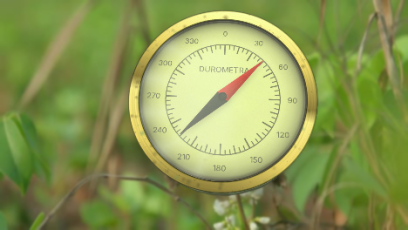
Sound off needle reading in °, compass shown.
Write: 45 °
